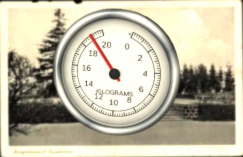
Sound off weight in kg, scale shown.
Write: 19 kg
